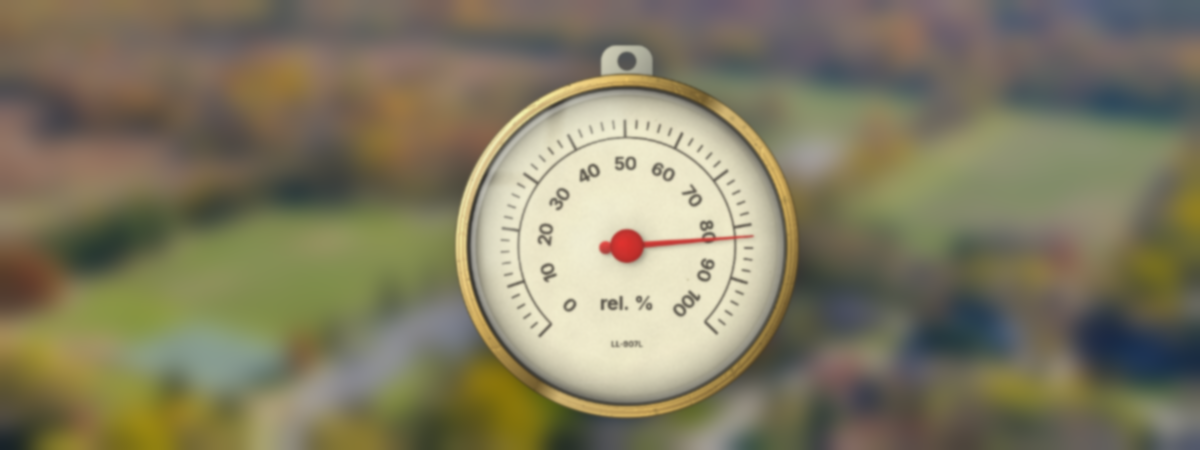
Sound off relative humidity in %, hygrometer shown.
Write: 82 %
